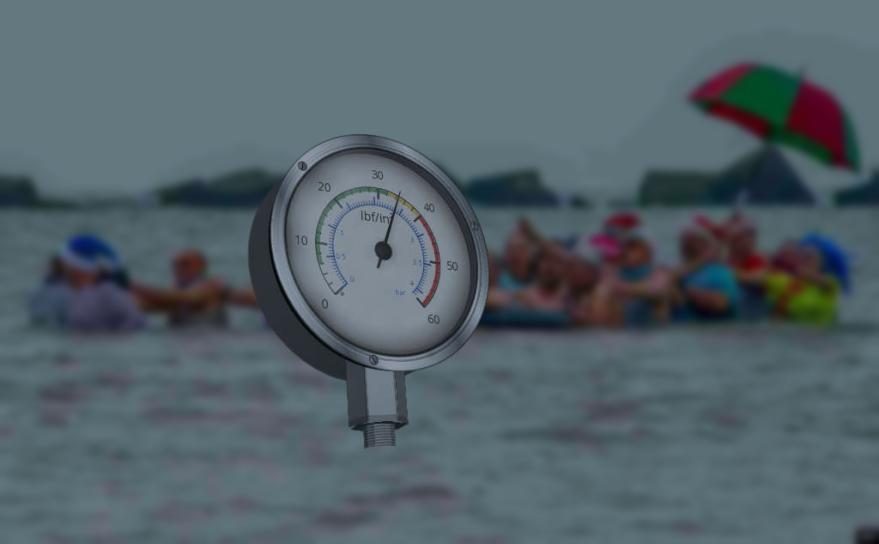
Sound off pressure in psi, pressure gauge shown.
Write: 34 psi
